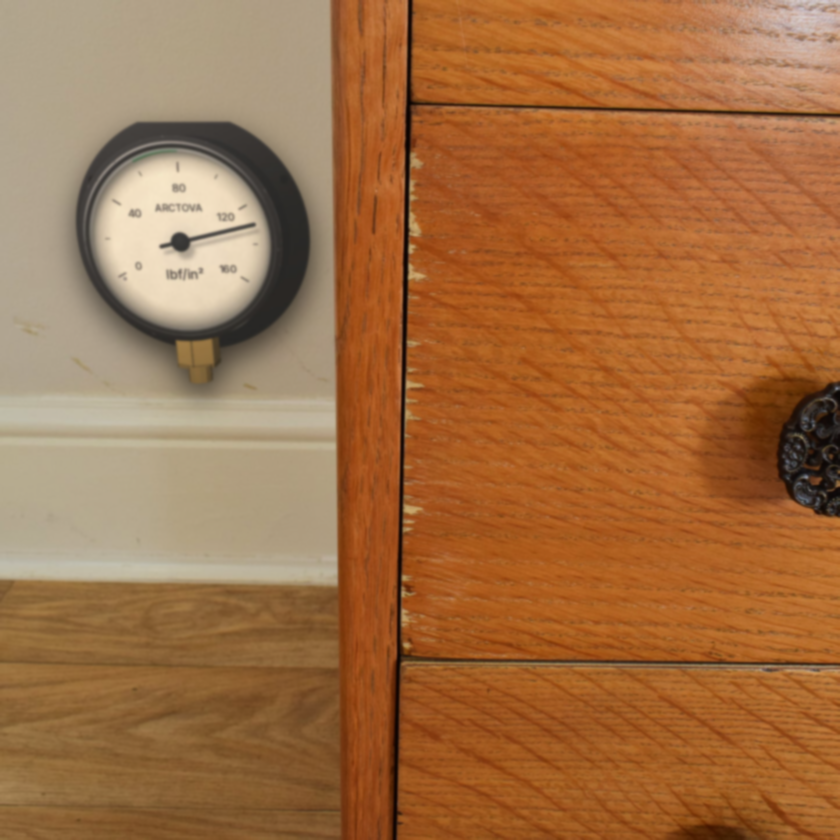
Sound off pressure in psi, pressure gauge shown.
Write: 130 psi
